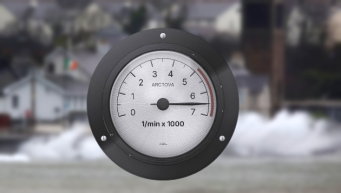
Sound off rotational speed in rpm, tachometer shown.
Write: 6500 rpm
